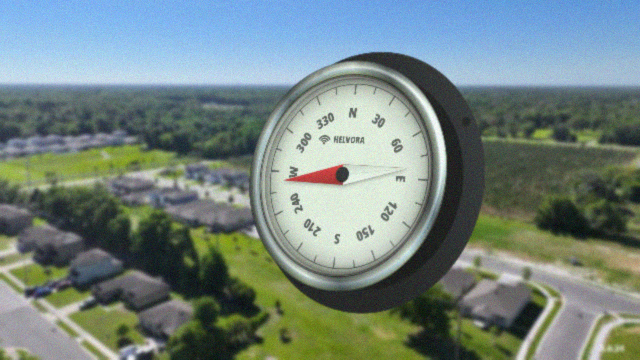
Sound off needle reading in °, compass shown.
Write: 262.5 °
